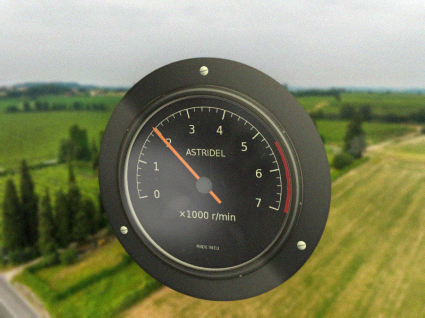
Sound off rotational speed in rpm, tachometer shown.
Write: 2000 rpm
